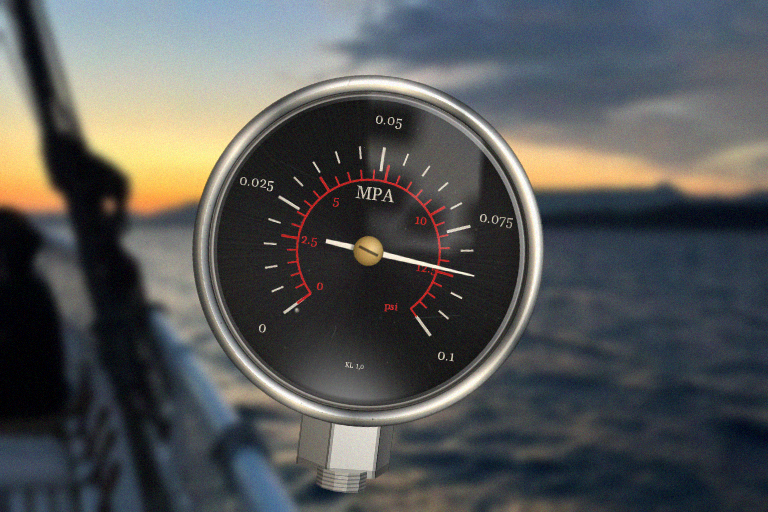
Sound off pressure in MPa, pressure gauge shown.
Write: 0.085 MPa
